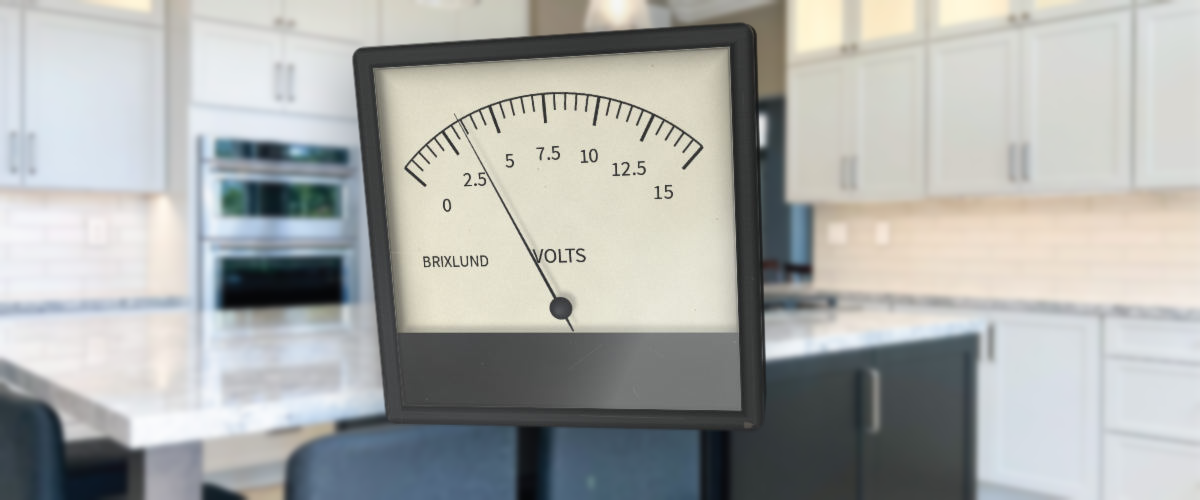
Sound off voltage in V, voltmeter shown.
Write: 3.5 V
